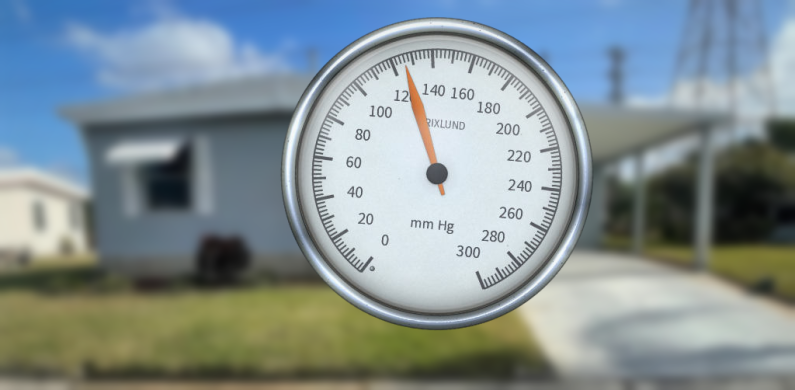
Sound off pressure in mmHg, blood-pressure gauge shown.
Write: 126 mmHg
